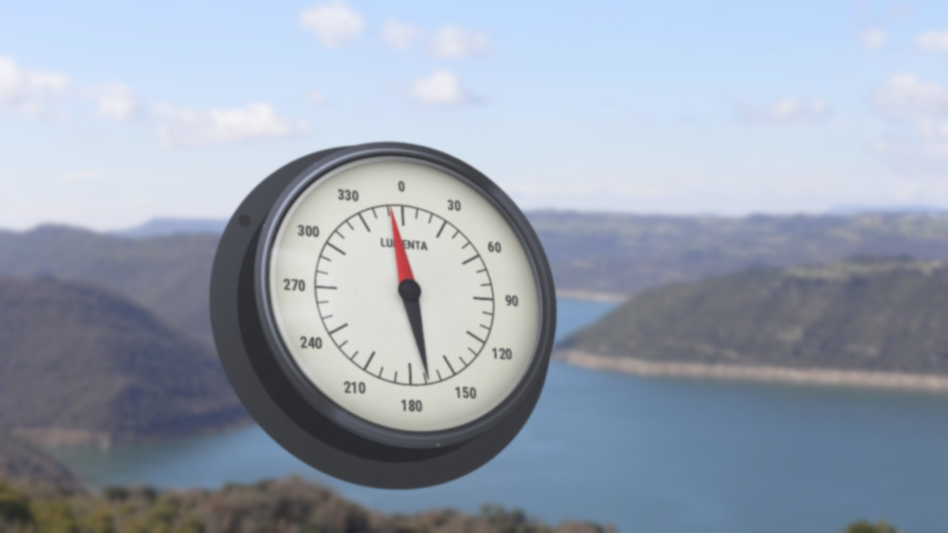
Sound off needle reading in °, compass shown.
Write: 350 °
